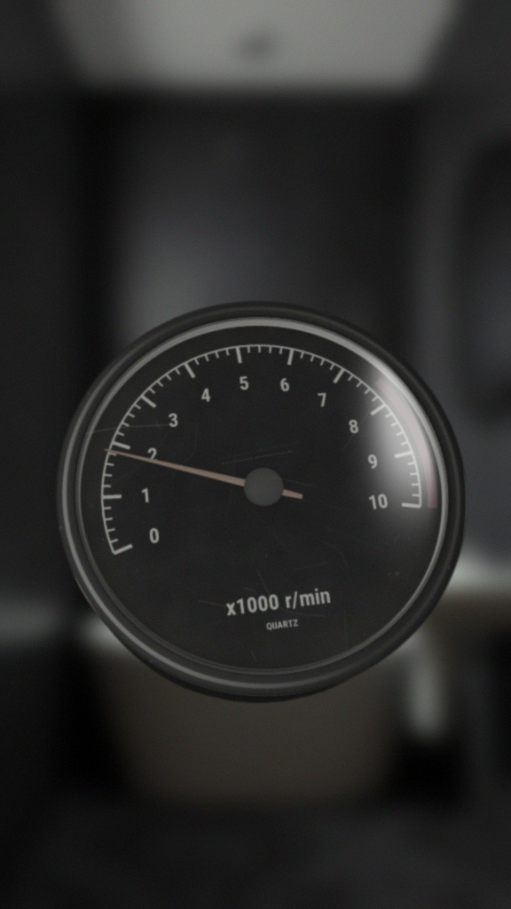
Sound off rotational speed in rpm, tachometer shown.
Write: 1800 rpm
